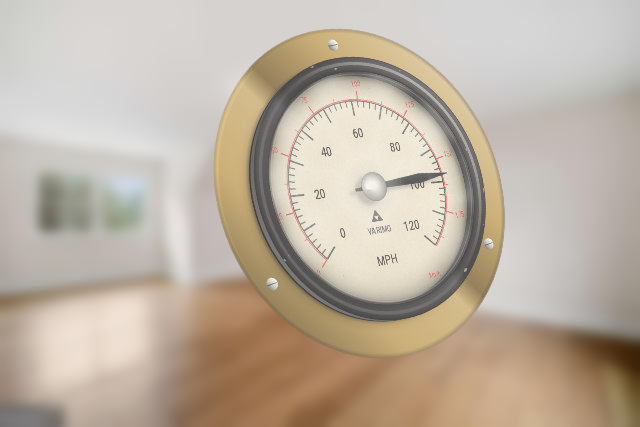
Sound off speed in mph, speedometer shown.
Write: 98 mph
